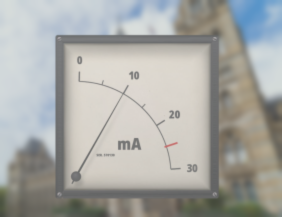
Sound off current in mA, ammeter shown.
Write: 10 mA
